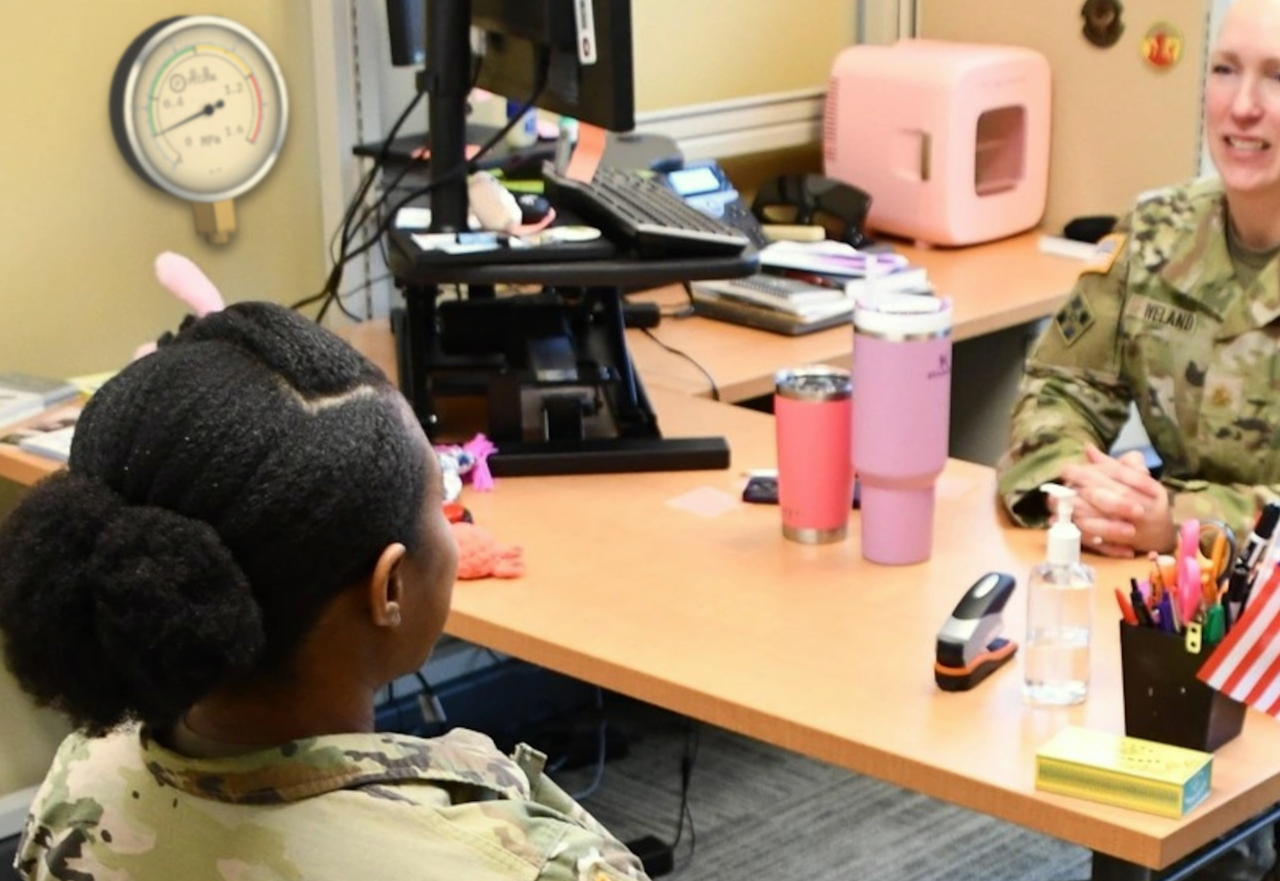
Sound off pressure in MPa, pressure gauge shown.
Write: 0.2 MPa
